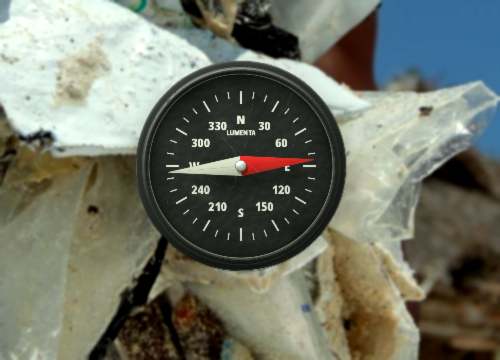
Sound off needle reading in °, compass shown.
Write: 85 °
